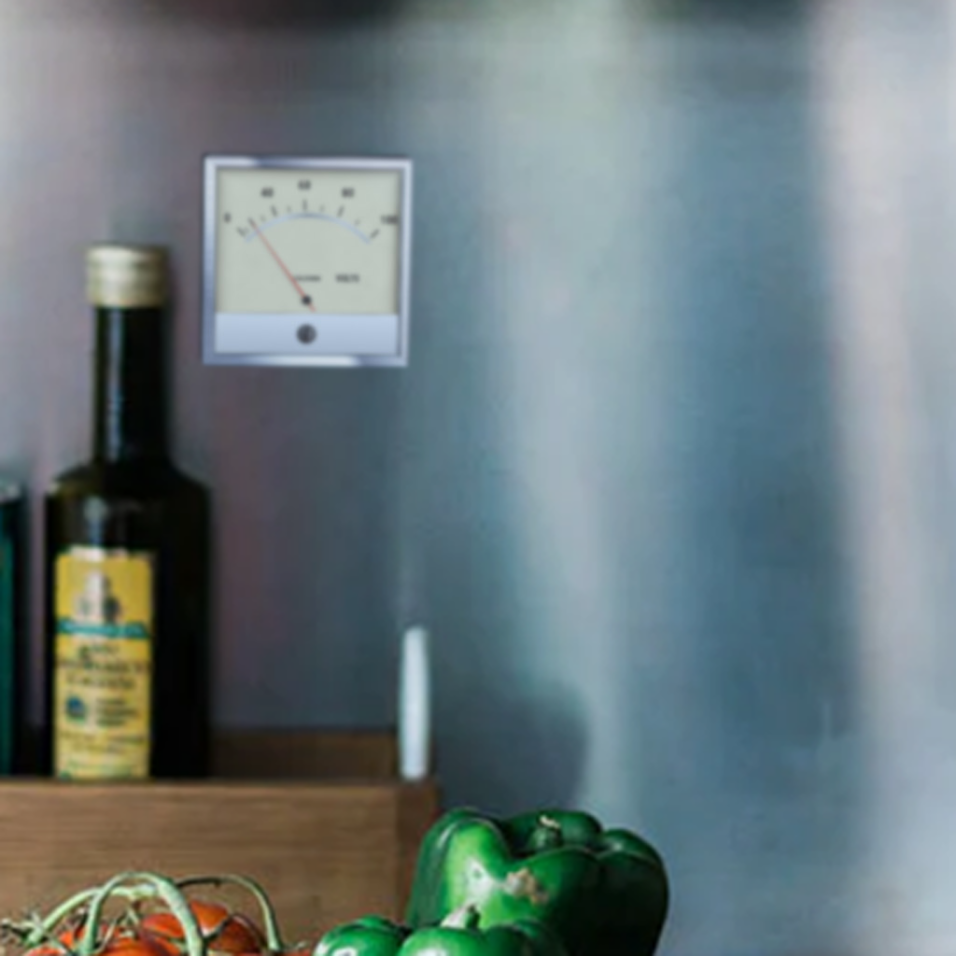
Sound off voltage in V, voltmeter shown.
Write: 20 V
